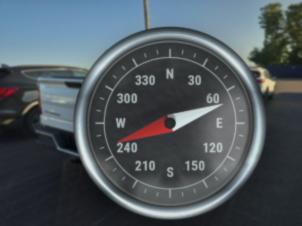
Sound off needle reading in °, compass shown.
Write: 250 °
